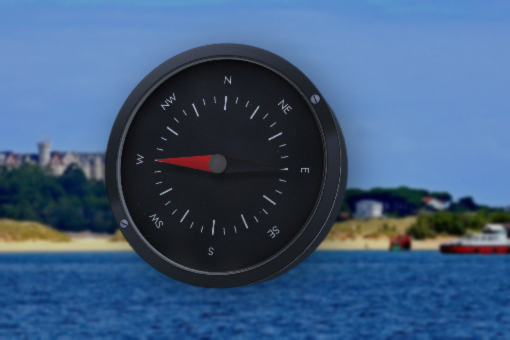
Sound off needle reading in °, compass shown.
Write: 270 °
